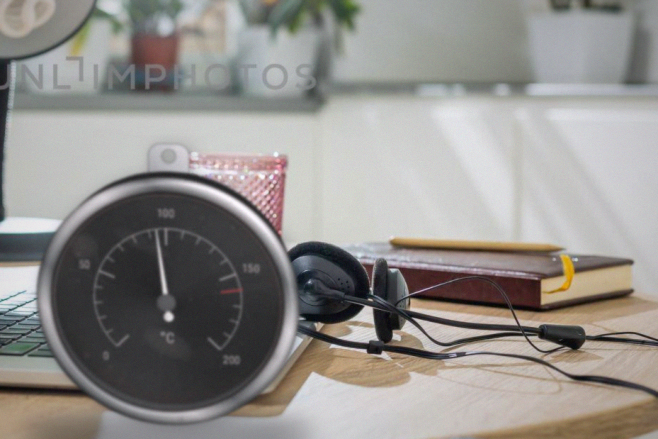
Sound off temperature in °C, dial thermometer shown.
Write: 95 °C
